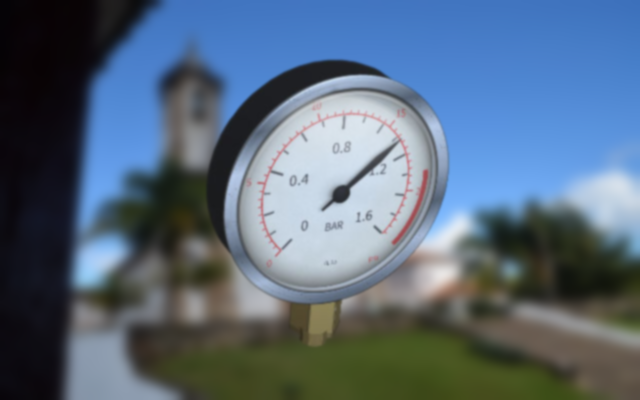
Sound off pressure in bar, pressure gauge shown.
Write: 1.1 bar
